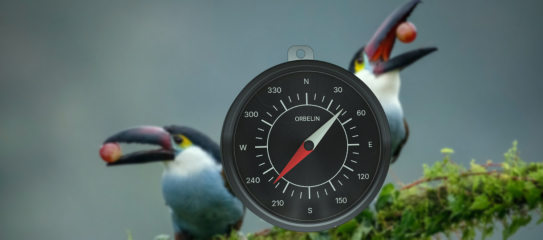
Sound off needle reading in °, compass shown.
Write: 225 °
